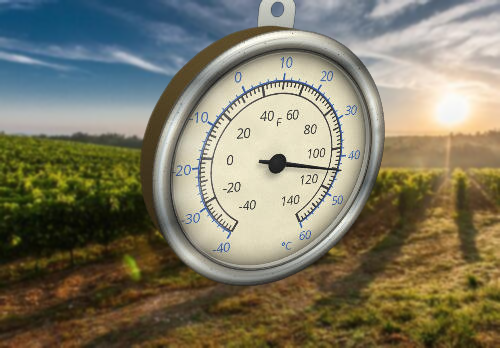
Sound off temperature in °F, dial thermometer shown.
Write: 110 °F
